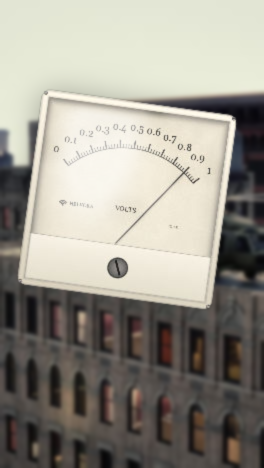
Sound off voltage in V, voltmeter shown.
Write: 0.9 V
